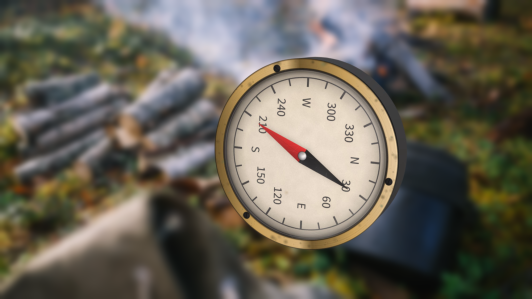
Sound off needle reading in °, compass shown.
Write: 210 °
